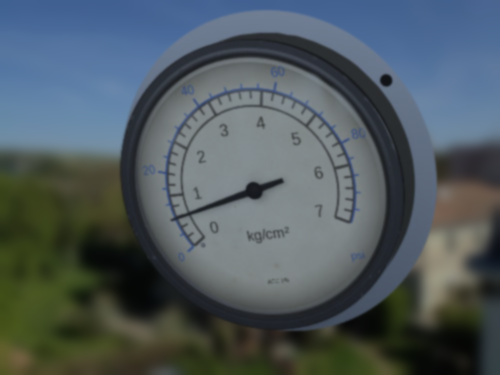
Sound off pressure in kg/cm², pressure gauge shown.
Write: 0.6 kg/cm²
